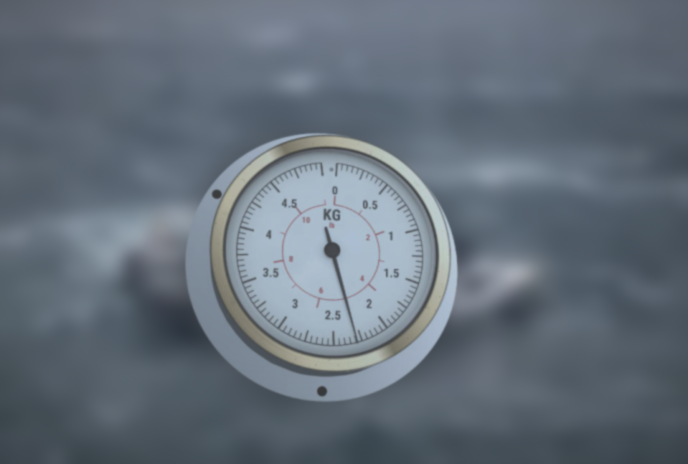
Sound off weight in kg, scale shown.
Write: 2.3 kg
